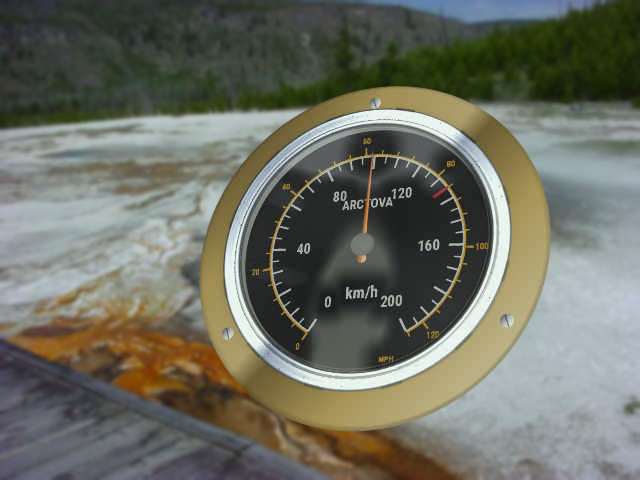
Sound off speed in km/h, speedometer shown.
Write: 100 km/h
